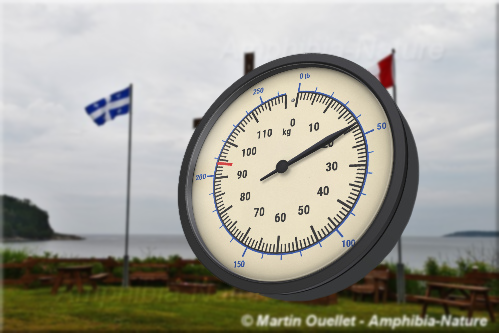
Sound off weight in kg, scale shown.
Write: 20 kg
